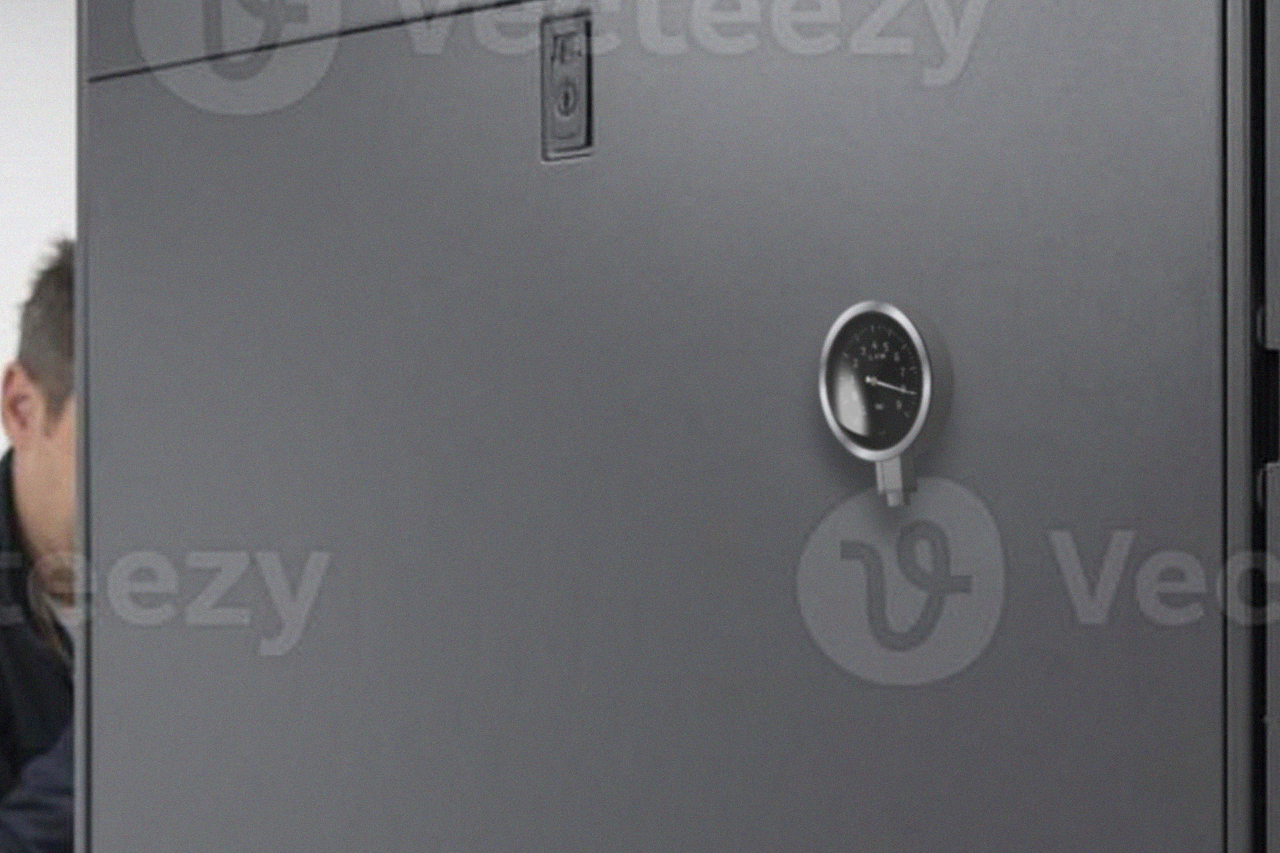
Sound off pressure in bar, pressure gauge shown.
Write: 8 bar
